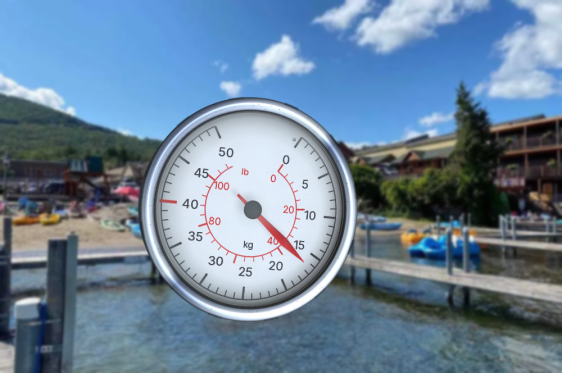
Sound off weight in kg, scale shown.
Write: 16.5 kg
